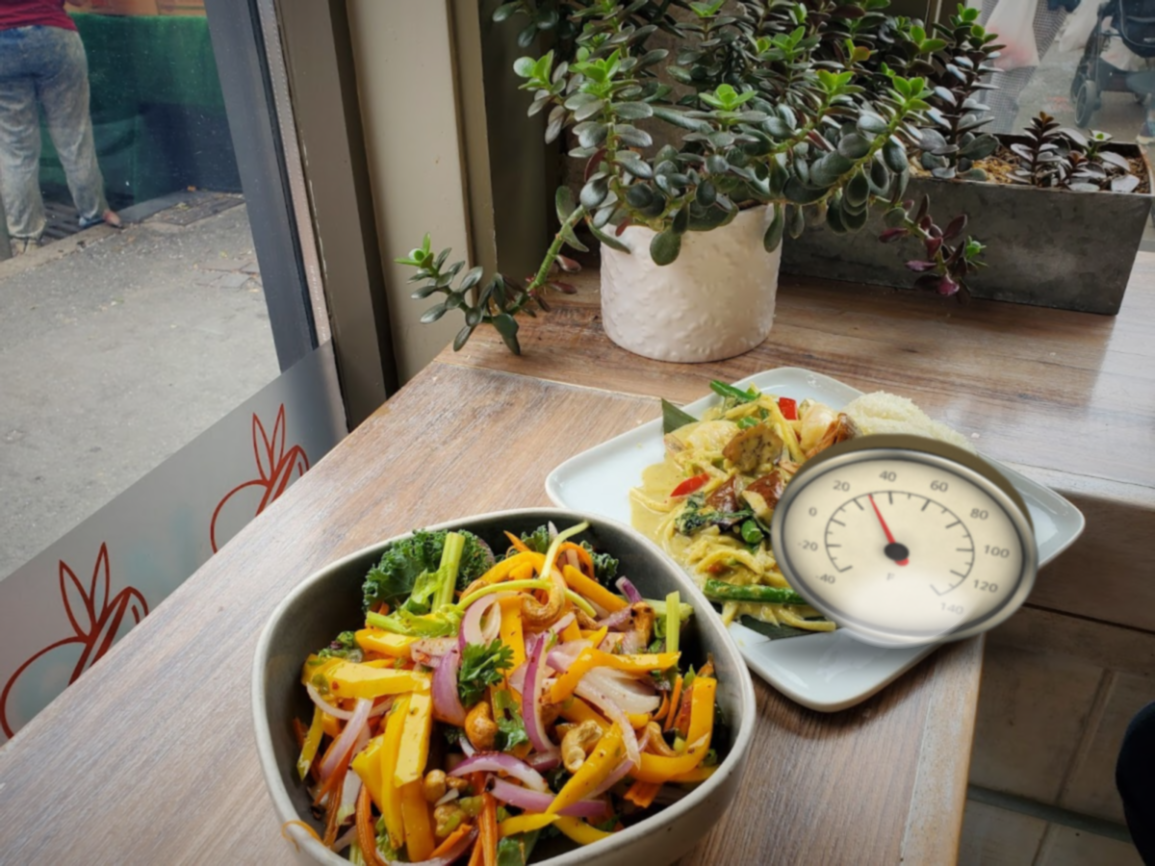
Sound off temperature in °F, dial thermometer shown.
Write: 30 °F
